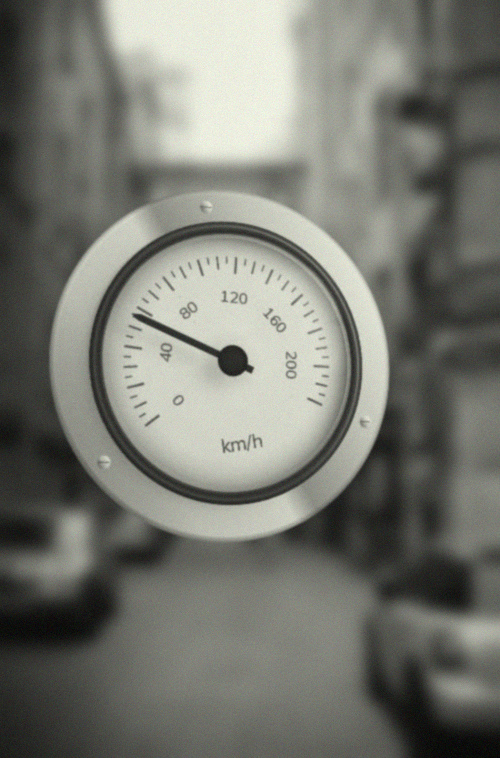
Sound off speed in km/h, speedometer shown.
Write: 55 km/h
